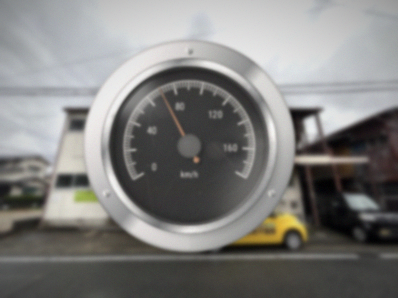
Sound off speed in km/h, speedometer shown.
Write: 70 km/h
